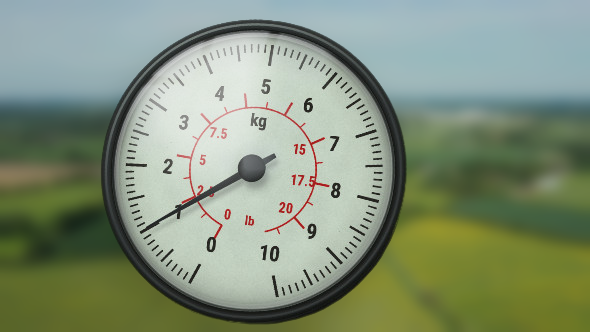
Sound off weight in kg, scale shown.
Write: 1 kg
